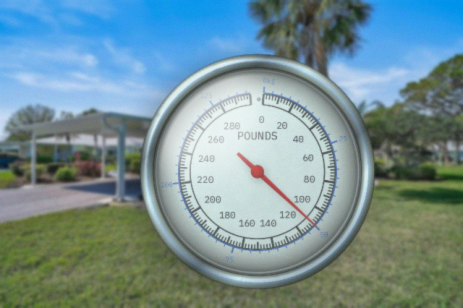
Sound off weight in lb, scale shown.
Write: 110 lb
